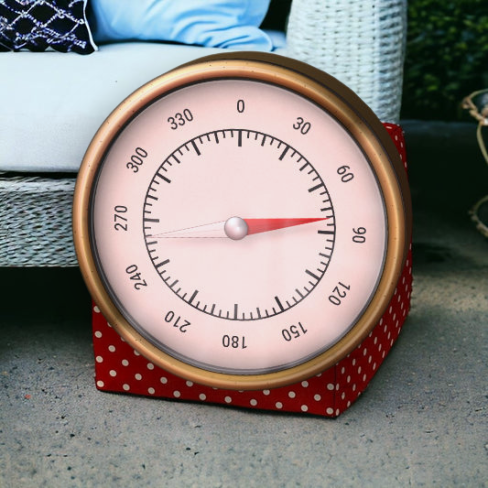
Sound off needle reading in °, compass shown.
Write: 80 °
